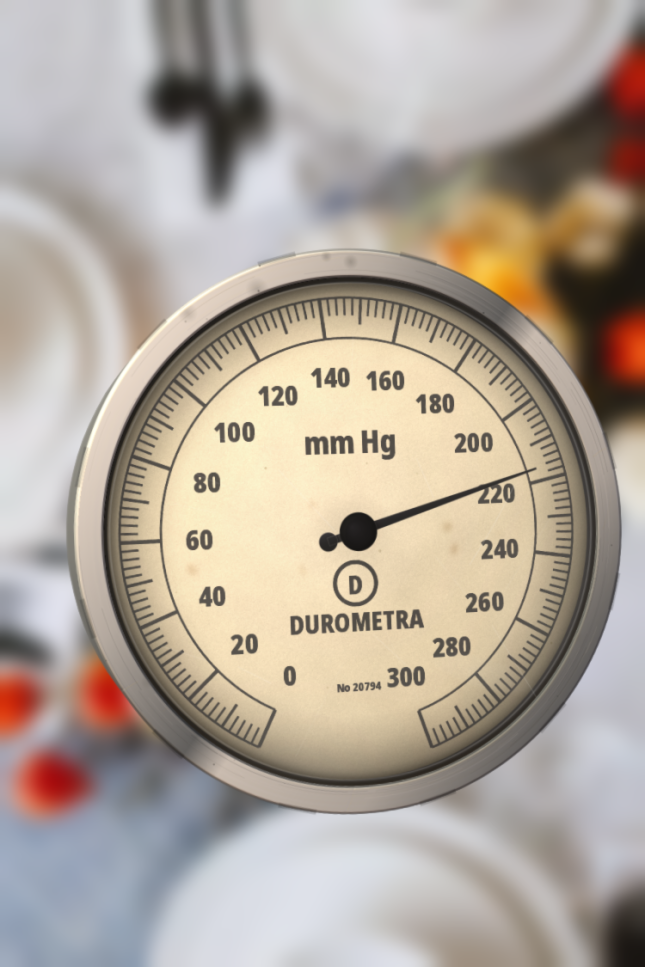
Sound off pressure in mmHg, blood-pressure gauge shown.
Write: 216 mmHg
